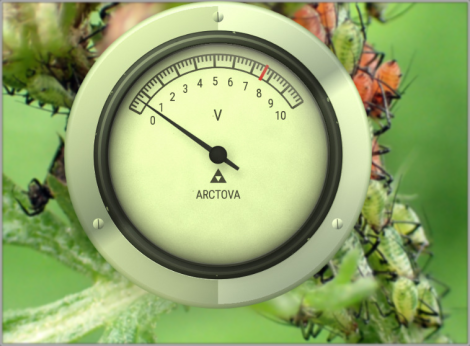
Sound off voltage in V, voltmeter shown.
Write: 0.6 V
